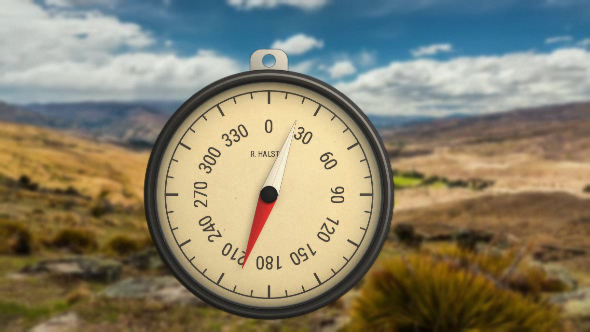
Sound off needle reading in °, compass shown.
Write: 200 °
